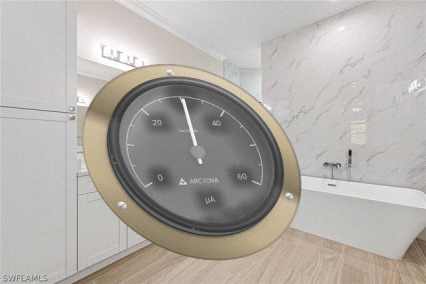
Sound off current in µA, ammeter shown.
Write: 30 µA
